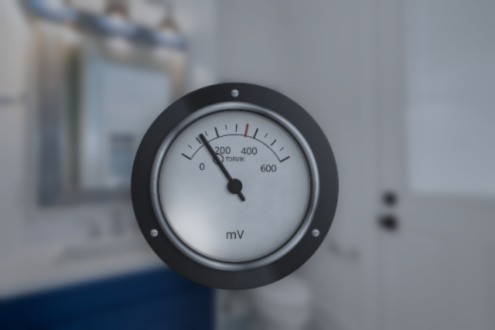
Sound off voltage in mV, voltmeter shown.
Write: 125 mV
